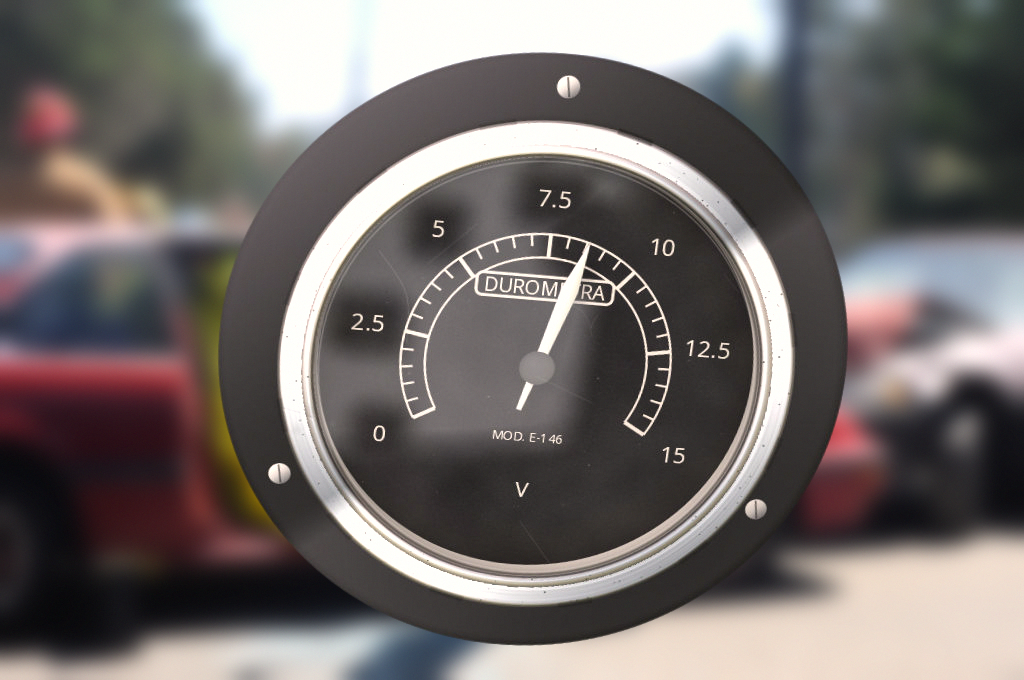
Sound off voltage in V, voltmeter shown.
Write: 8.5 V
